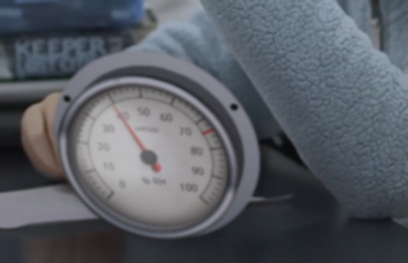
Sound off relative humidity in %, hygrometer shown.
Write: 40 %
